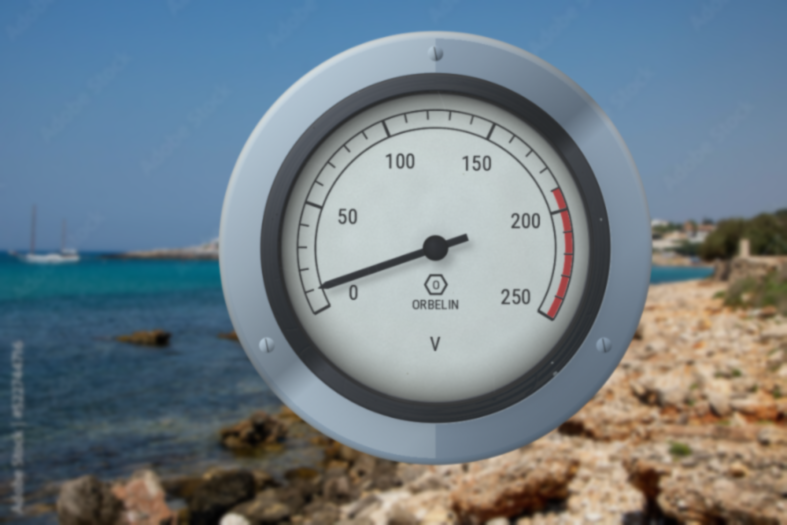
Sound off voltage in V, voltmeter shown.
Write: 10 V
